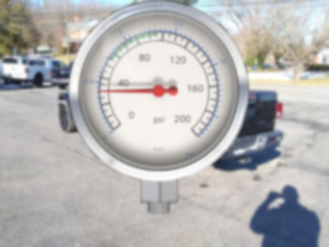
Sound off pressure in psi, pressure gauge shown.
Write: 30 psi
